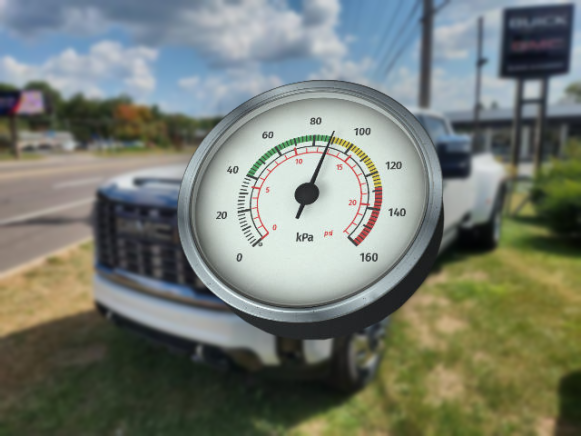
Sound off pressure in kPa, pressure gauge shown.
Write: 90 kPa
